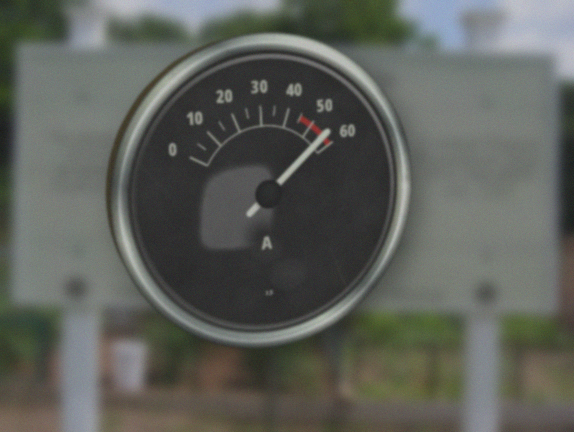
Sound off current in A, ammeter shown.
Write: 55 A
